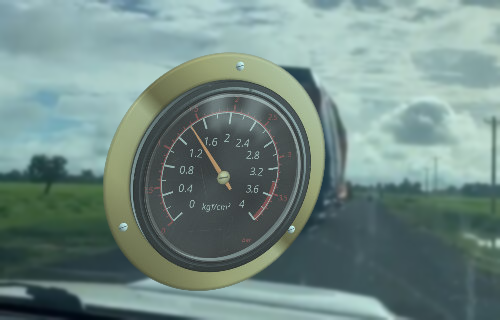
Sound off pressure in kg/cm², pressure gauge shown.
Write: 1.4 kg/cm²
